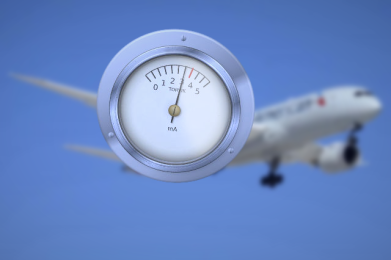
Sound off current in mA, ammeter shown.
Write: 3 mA
